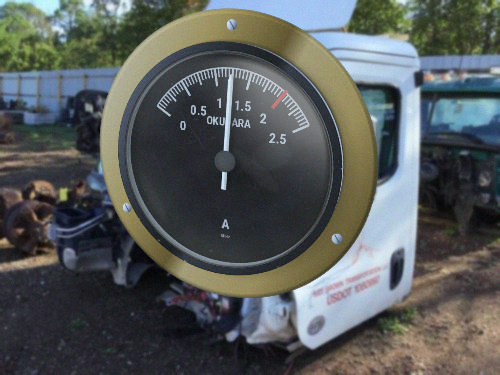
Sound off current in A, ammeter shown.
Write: 1.25 A
